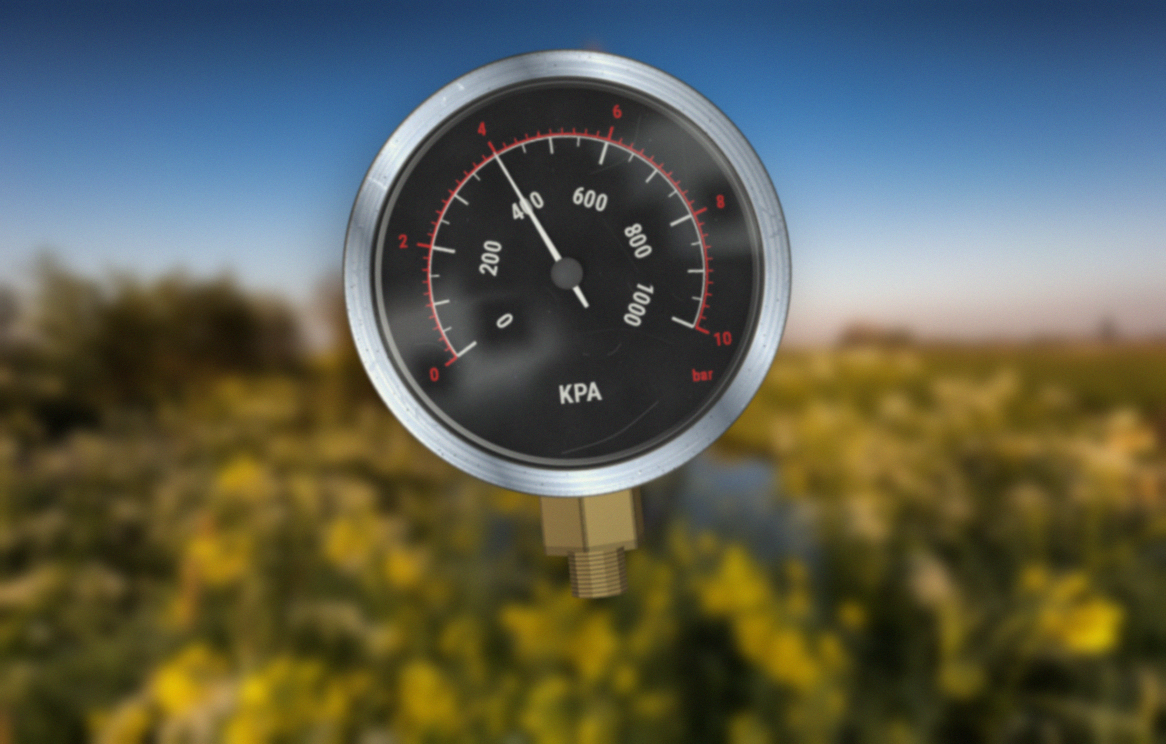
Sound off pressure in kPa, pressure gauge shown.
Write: 400 kPa
